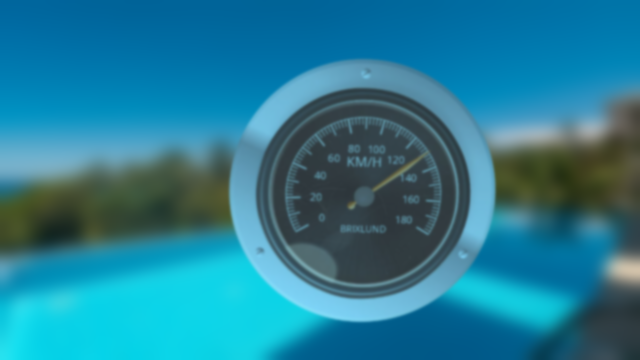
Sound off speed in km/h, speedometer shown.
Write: 130 km/h
